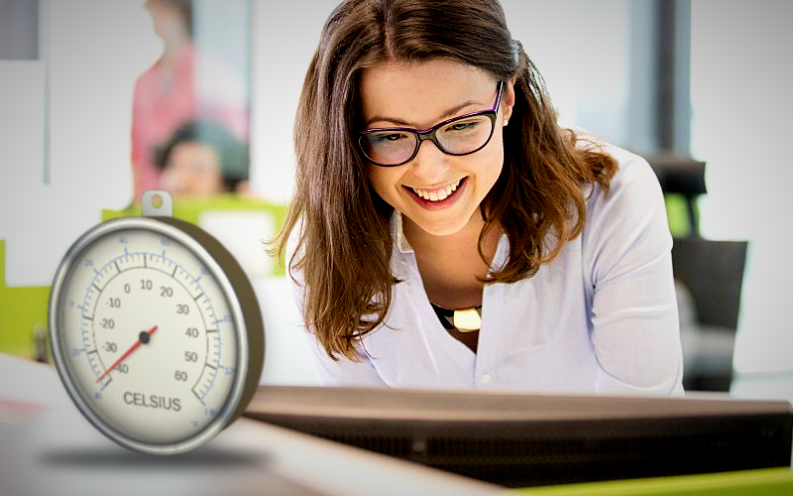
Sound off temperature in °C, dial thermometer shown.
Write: -38 °C
